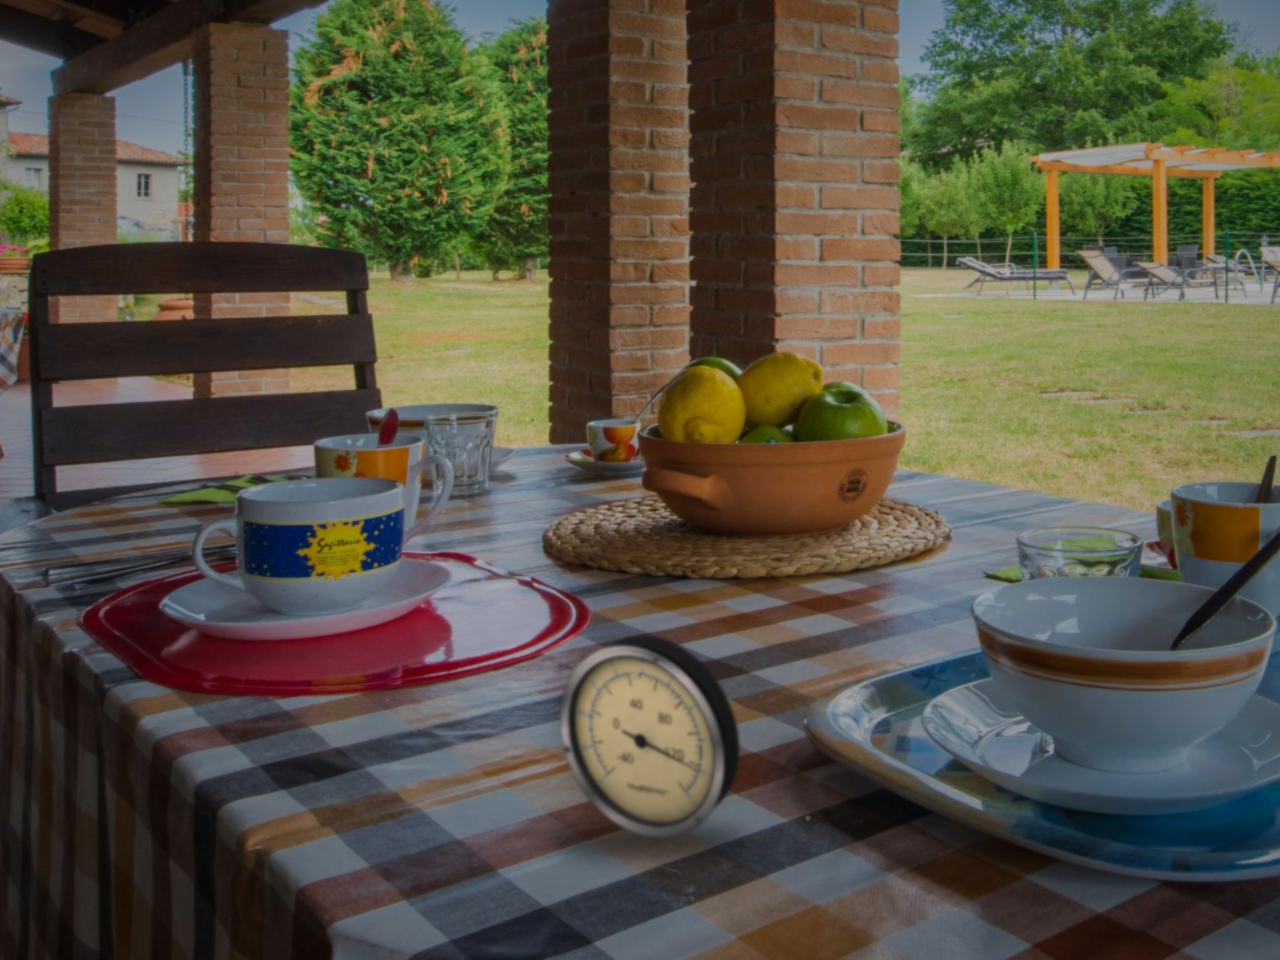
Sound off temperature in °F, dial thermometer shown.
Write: 120 °F
